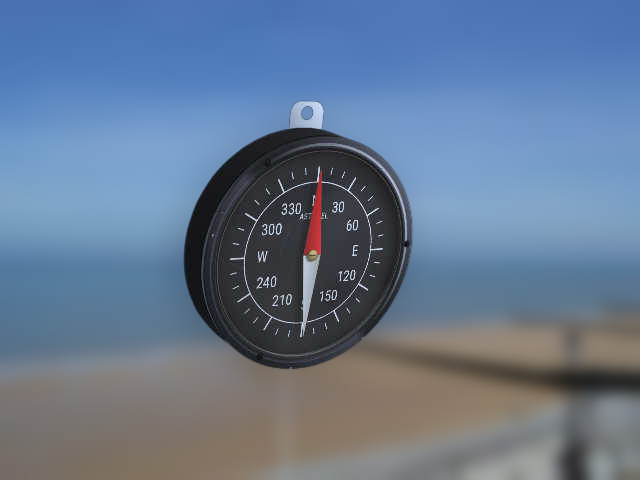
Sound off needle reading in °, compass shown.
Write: 0 °
